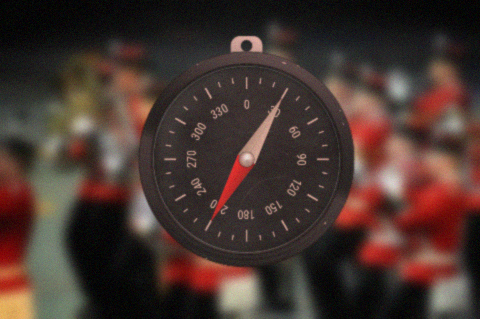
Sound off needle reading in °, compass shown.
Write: 210 °
